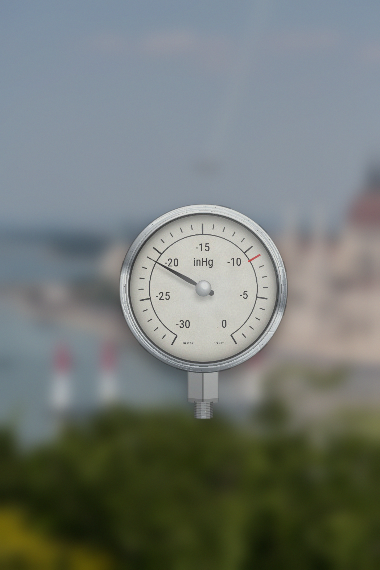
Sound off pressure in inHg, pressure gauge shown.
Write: -21 inHg
